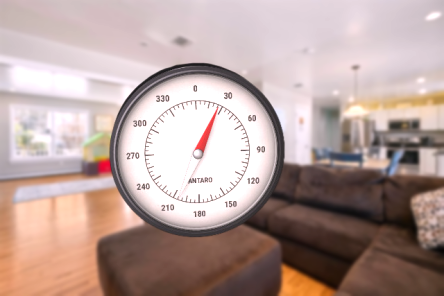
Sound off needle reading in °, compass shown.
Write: 25 °
